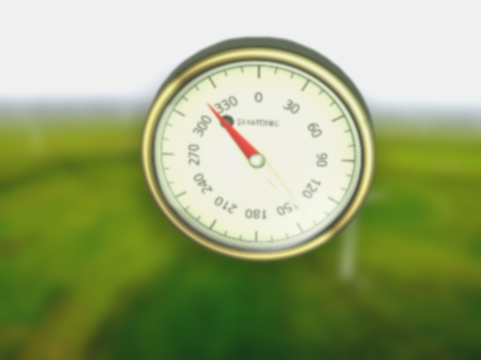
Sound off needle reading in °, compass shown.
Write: 320 °
